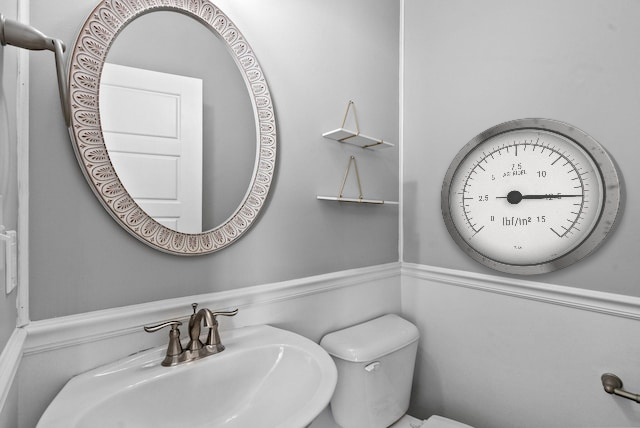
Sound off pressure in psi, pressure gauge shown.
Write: 12.5 psi
